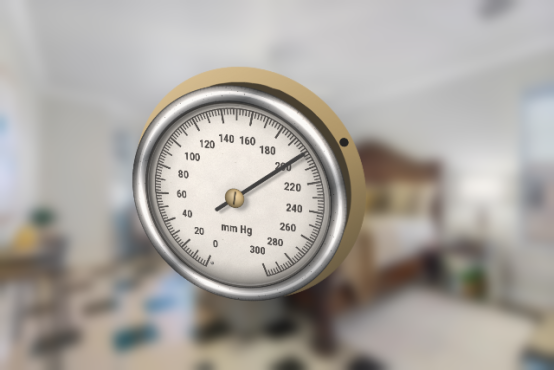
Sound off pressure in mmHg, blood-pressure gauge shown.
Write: 200 mmHg
